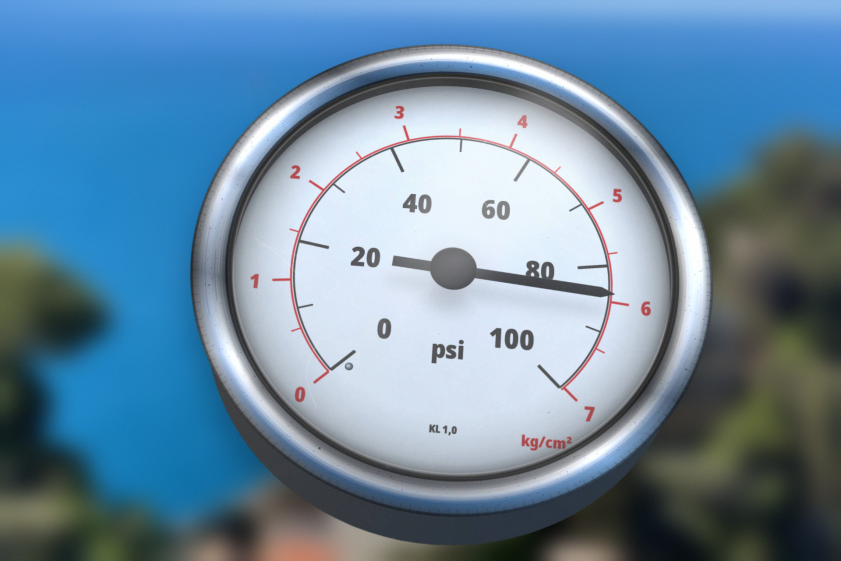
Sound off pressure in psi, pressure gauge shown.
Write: 85 psi
